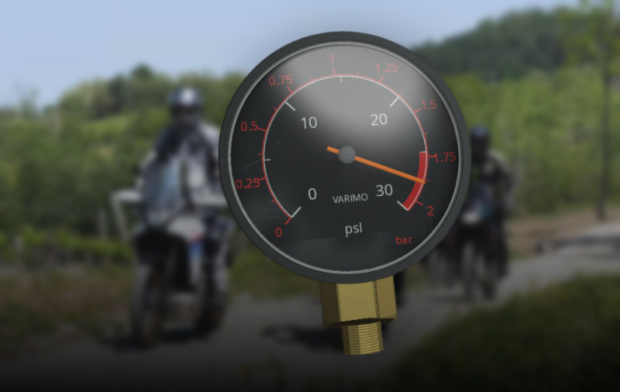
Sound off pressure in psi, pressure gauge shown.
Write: 27.5 psi
